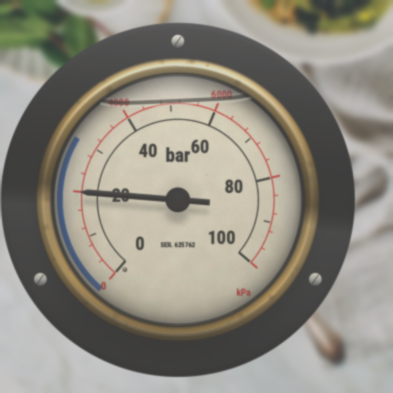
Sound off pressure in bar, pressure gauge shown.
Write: 20 bar
